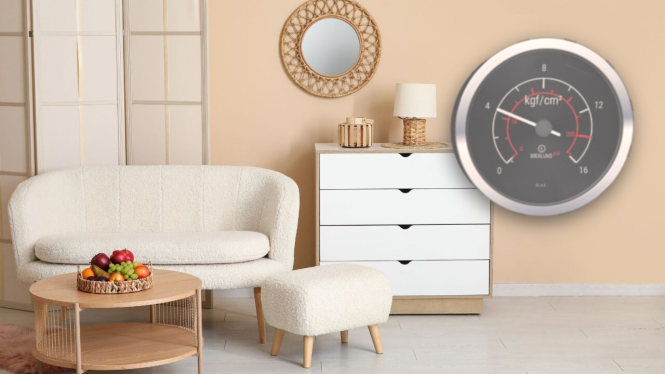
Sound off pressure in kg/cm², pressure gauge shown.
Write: 4 kg/cm²
